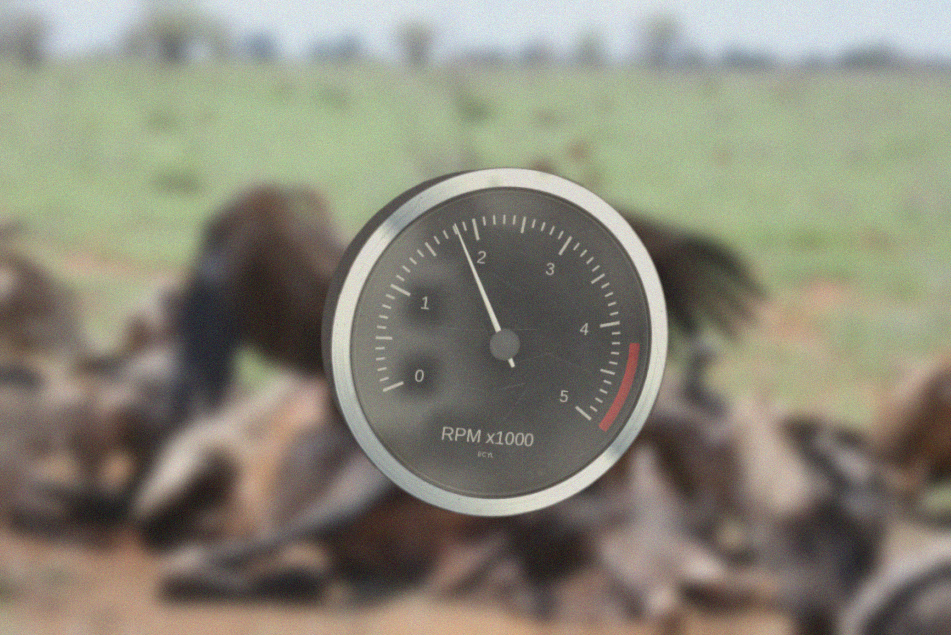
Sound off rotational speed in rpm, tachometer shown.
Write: 1800 rpm
